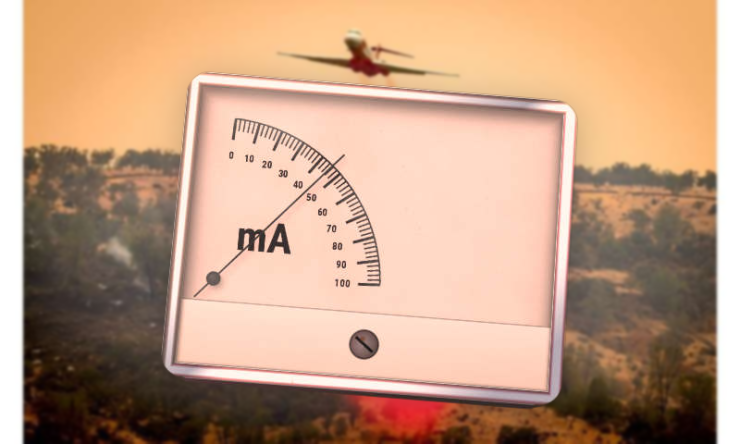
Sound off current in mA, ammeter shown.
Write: 46 mA
